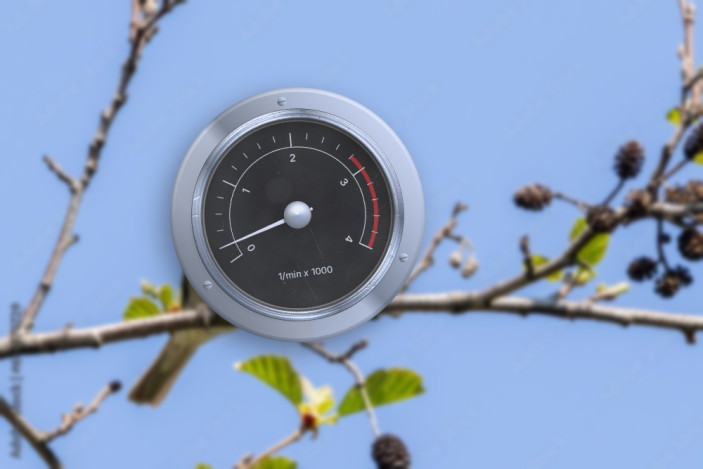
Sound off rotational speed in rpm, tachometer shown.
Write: 200 rpm
